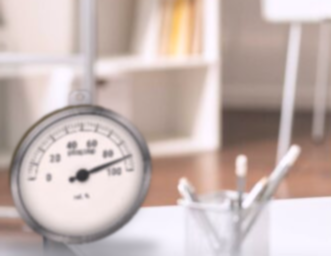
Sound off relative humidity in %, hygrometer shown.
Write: 90 %
